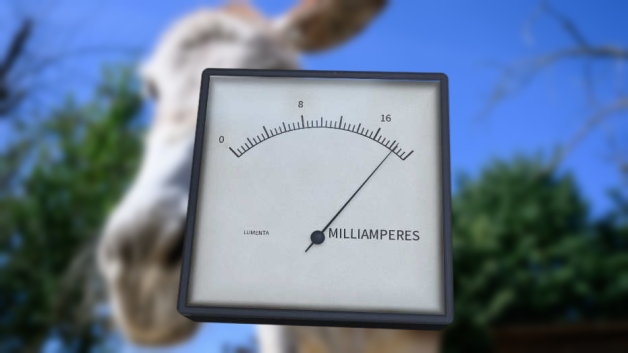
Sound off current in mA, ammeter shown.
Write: 18.5 mA
